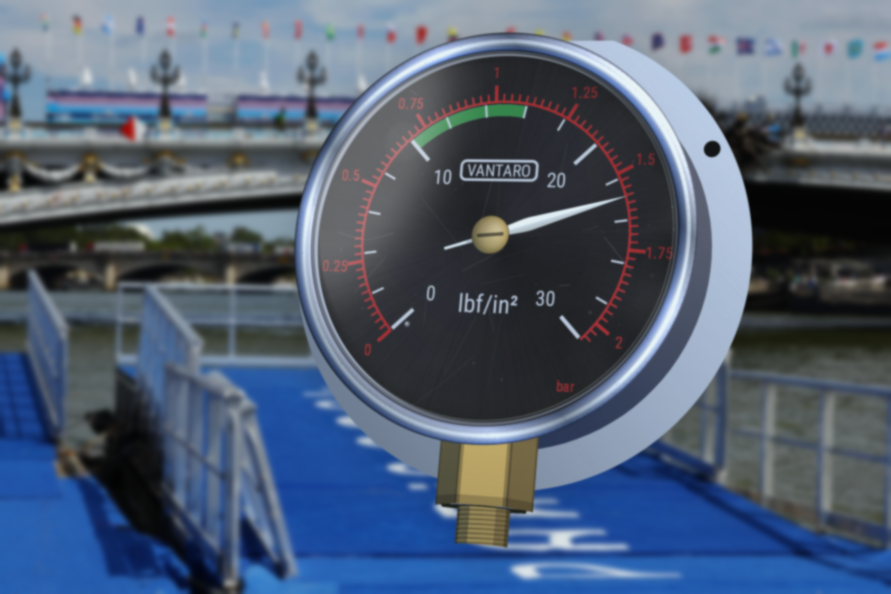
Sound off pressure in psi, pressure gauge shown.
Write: 23 psi
